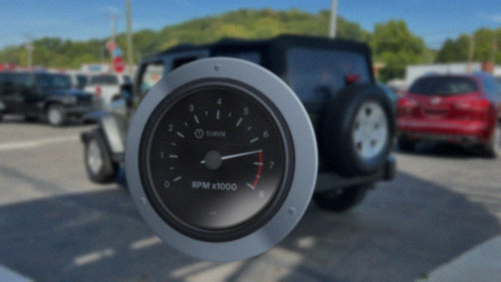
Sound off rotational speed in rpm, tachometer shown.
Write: 6500 rpm
